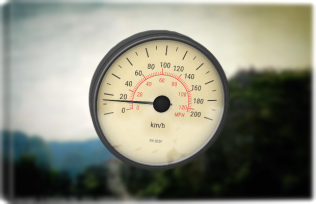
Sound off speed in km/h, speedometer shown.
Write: 15 km/h
